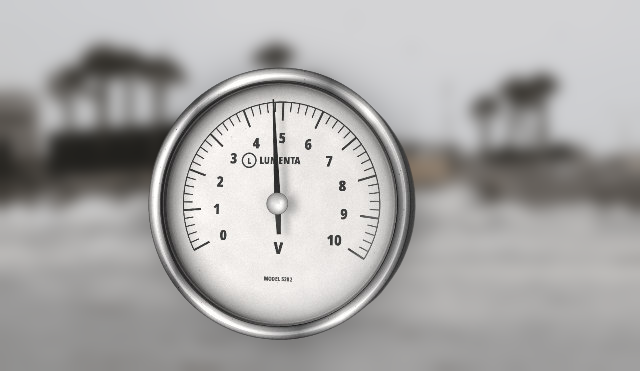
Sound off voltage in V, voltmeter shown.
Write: 4.8 V
